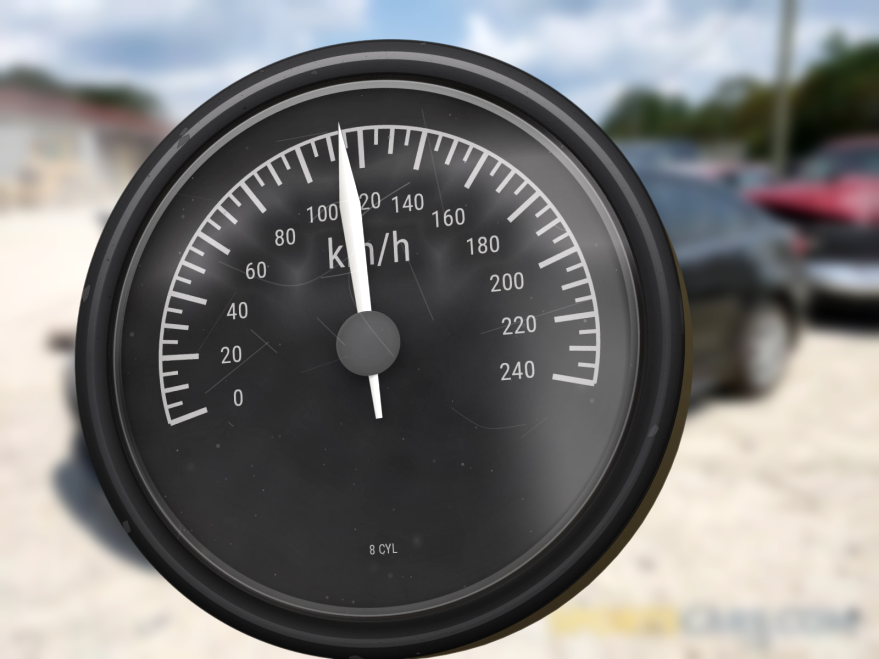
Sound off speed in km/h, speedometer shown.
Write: 115 km/h
